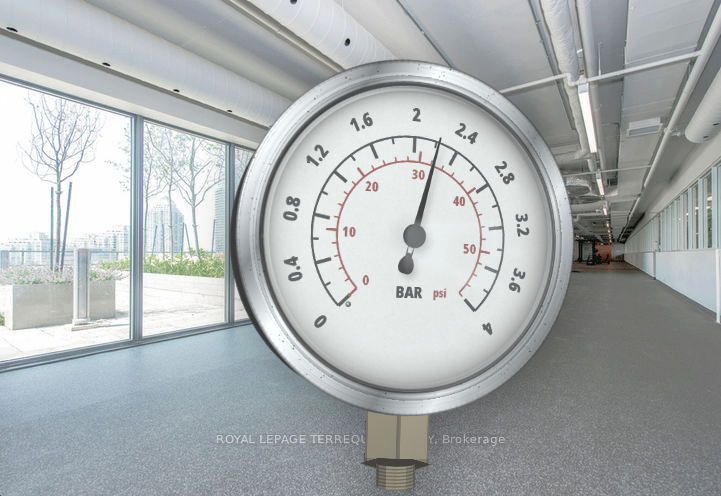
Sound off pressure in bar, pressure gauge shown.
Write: 2.2 bar
